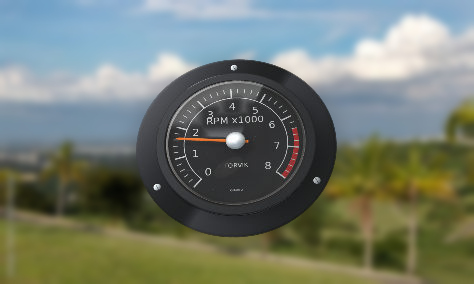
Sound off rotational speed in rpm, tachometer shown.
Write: 1600 rpm
